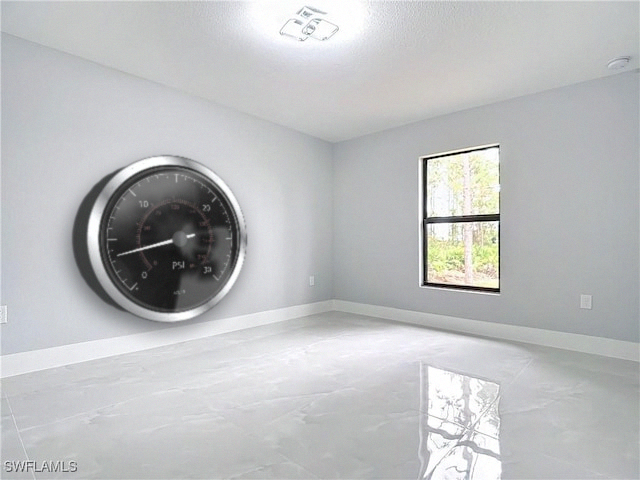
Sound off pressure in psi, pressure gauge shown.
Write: 3.5 psi
